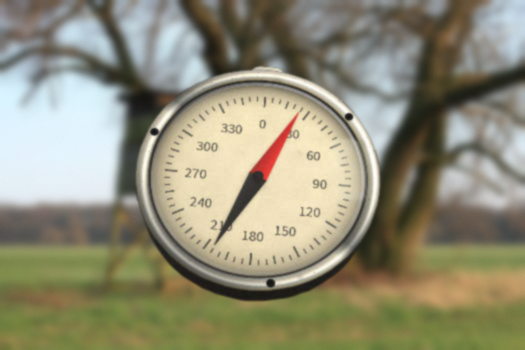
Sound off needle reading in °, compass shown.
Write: 25 °
